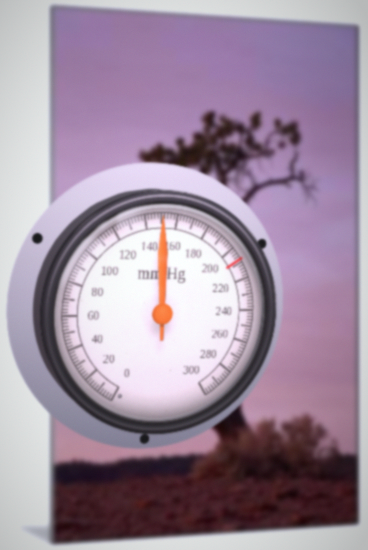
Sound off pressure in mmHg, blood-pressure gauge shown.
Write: 150 mmHg
